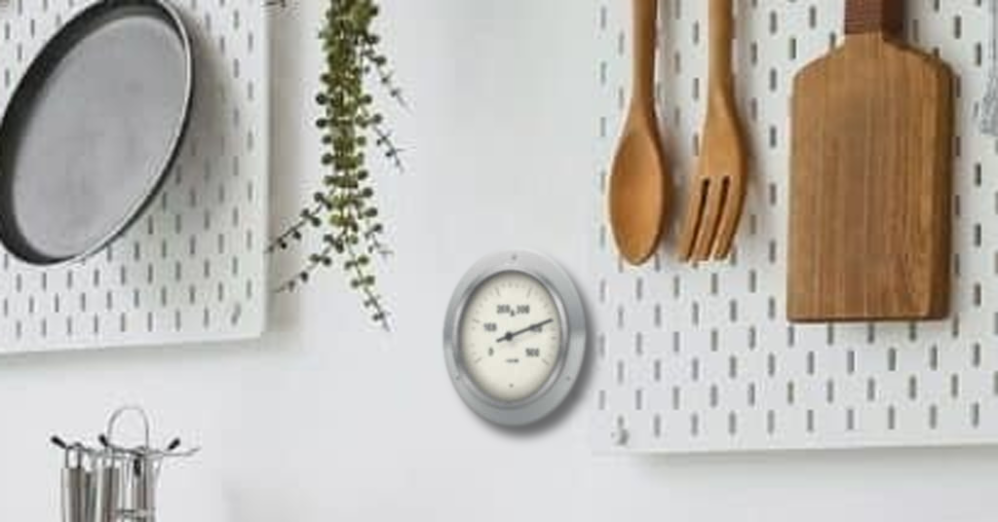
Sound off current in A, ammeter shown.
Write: 400 A
